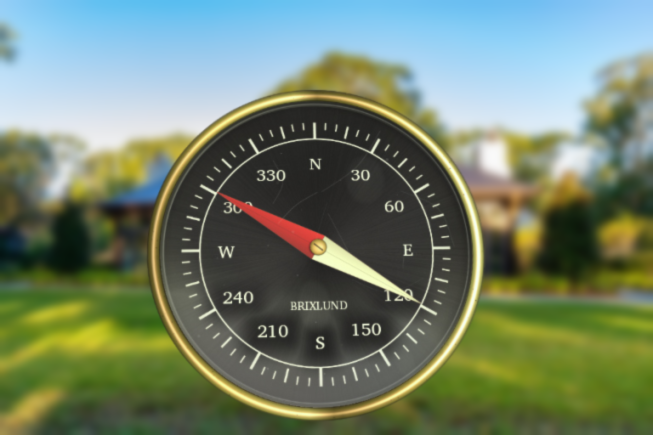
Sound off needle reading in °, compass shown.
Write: 300 °
